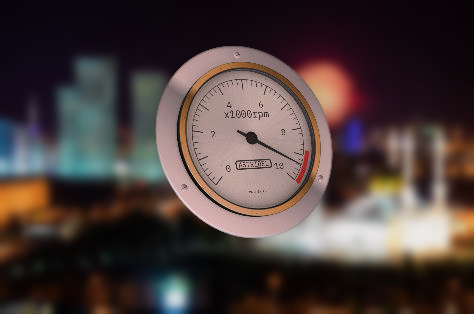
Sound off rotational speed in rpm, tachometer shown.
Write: 9400 rpm
